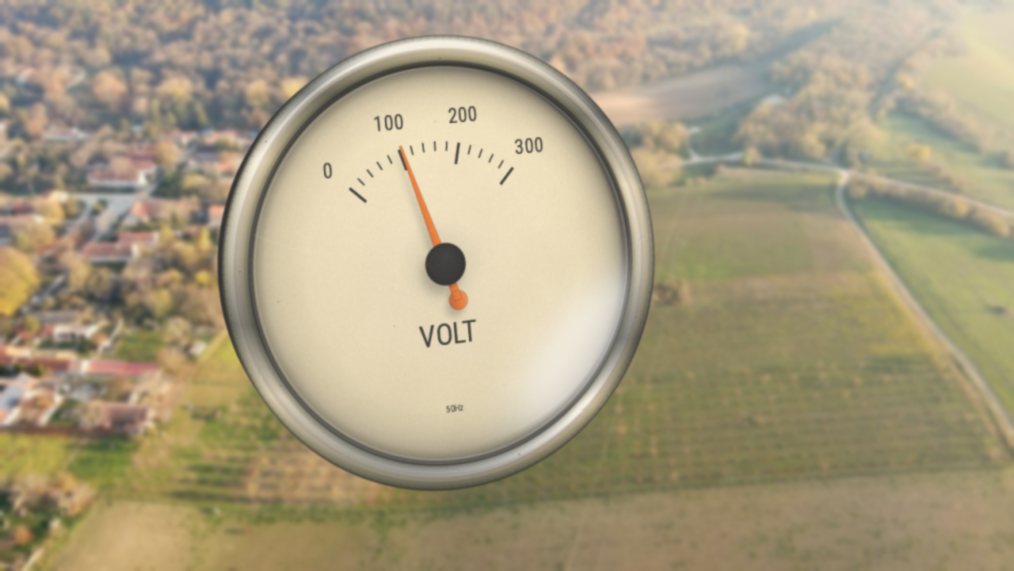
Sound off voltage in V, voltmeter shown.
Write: 100 V
